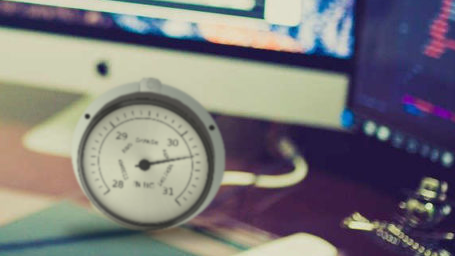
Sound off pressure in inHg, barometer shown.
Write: 30.3 inHg
